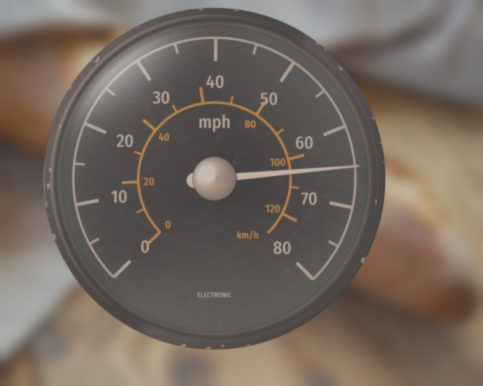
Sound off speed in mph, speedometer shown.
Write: 65 mph
